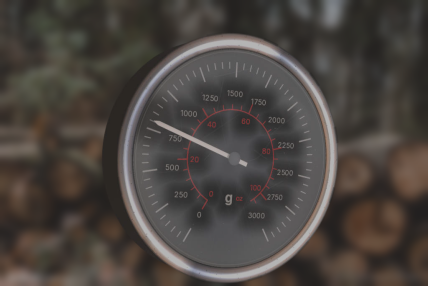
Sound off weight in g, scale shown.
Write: 800 g
